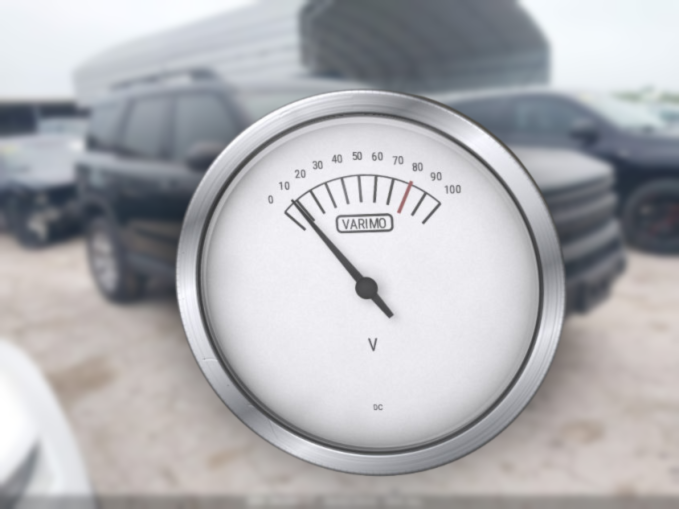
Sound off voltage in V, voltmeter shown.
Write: 10 V
